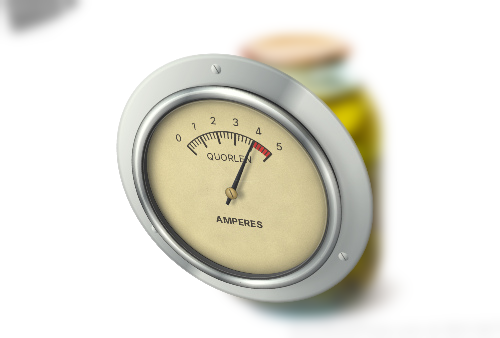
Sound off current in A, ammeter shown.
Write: 4 A
